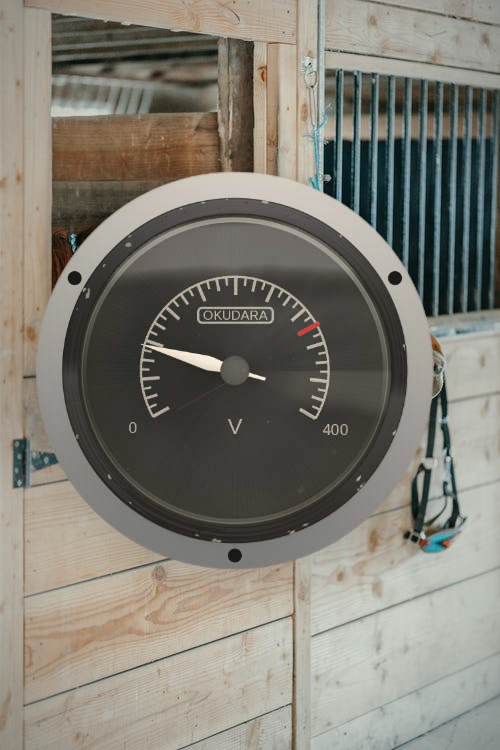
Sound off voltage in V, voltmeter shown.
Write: 75 V
